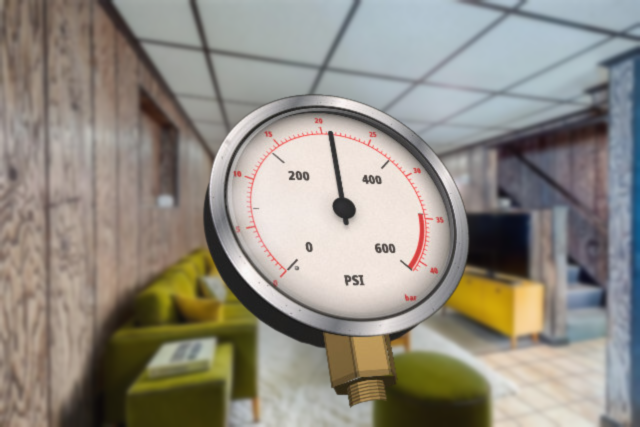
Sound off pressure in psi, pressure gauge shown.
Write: 300 psi
